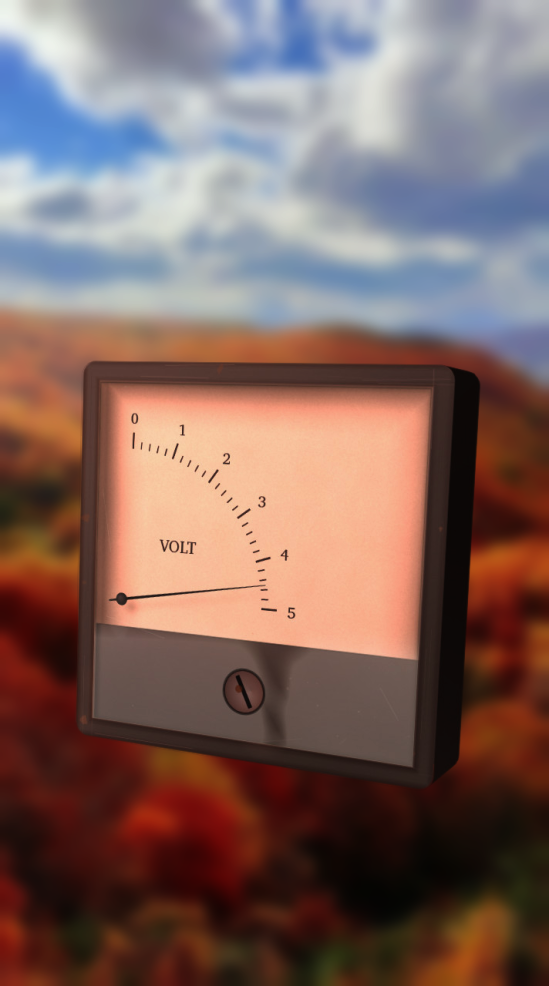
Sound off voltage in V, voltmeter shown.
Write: 4.5 V
